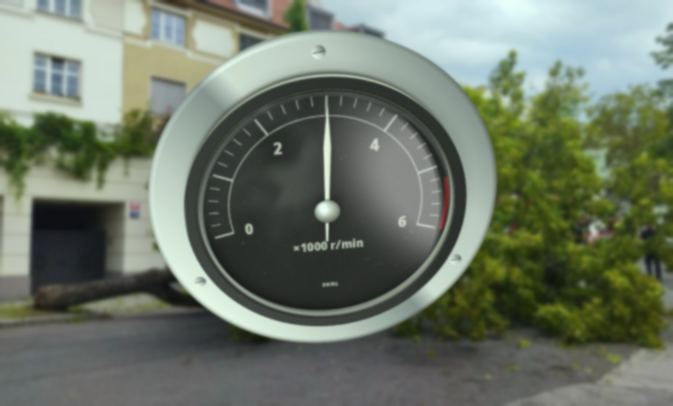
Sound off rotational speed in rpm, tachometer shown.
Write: 3000 rpm
